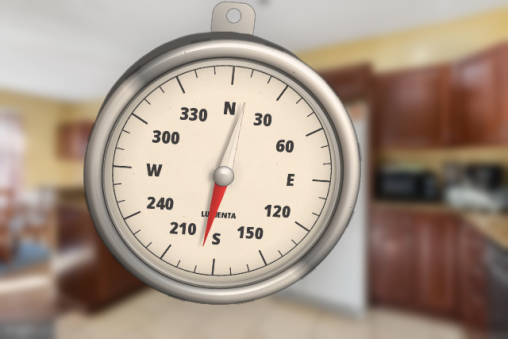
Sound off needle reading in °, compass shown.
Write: 190 °
